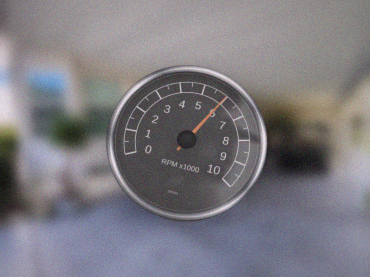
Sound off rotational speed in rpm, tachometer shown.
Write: 6000 rpm
